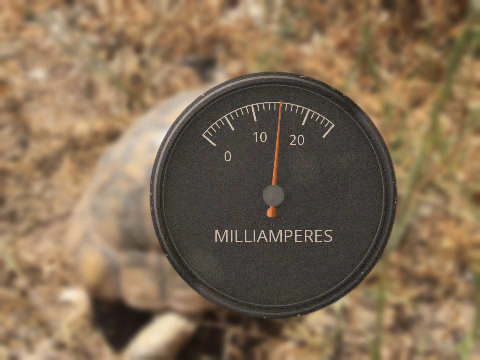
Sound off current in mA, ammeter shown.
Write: 15 mA
